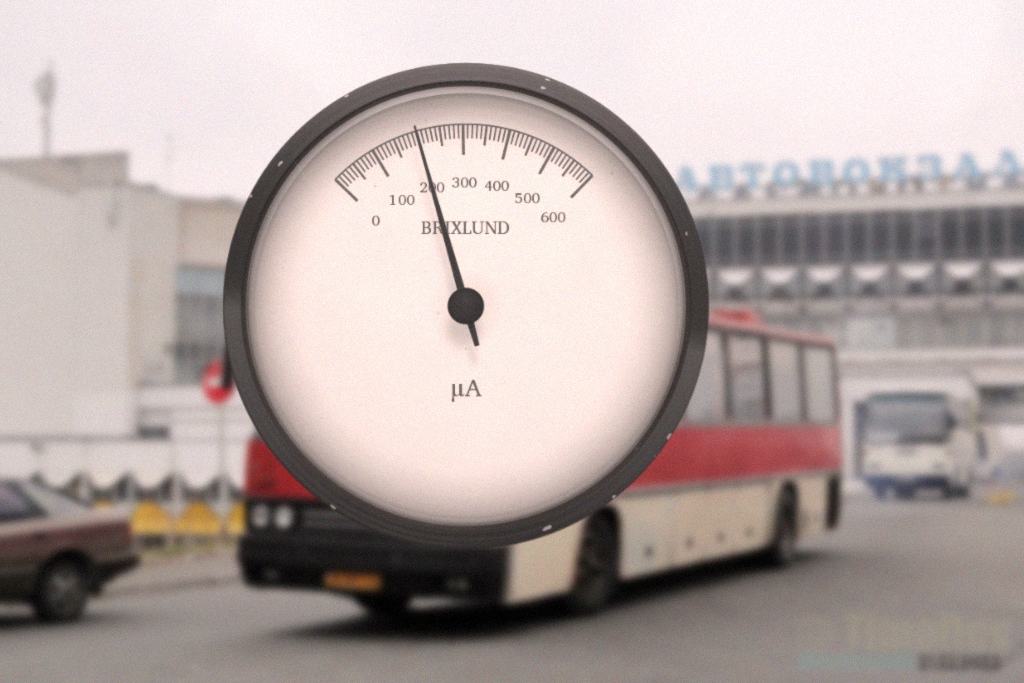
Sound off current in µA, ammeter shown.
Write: 200 µA
